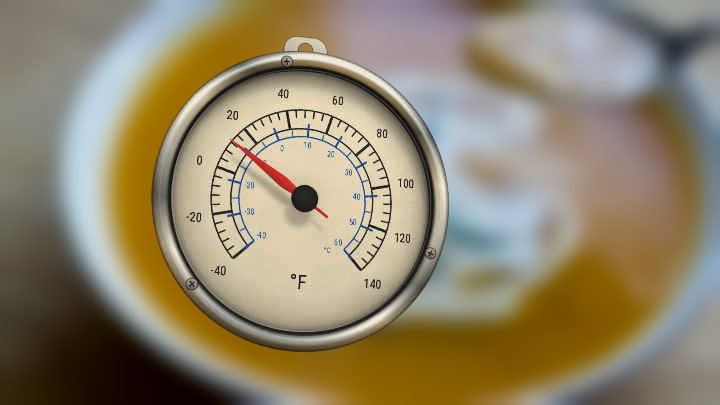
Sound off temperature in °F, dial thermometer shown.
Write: 12 °F
